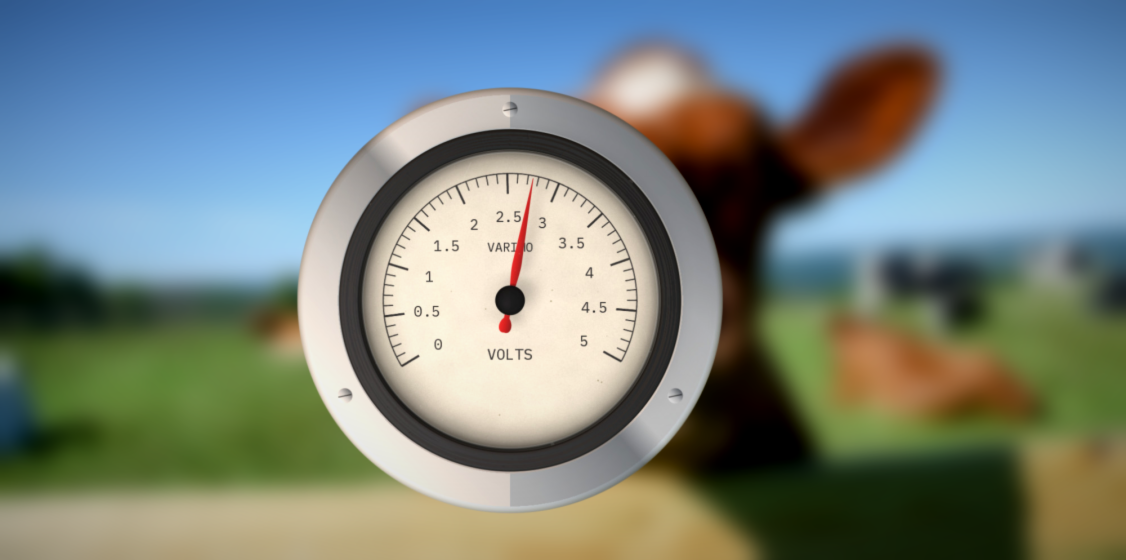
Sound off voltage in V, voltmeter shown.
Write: 2.75 V
